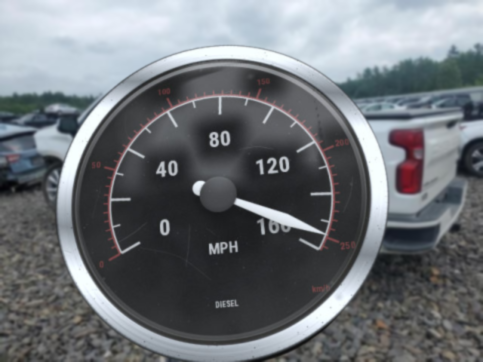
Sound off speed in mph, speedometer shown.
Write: 155 mph
